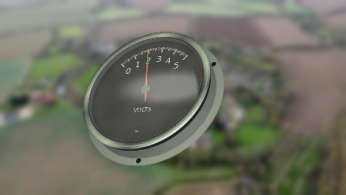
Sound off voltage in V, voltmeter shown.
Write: 2 V
